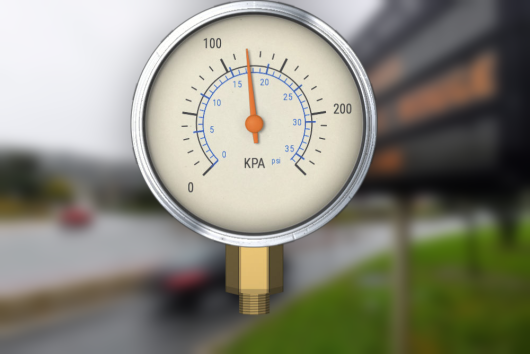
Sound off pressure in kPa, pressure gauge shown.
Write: 120 kPa
